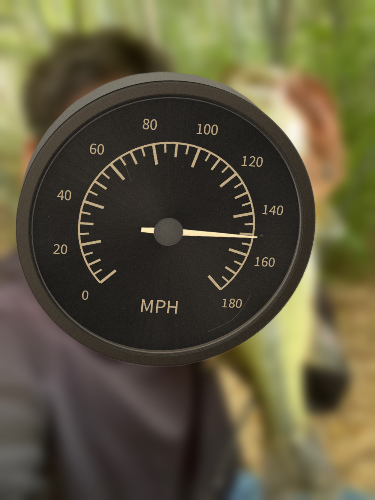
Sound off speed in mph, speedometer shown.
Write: 150 mph
